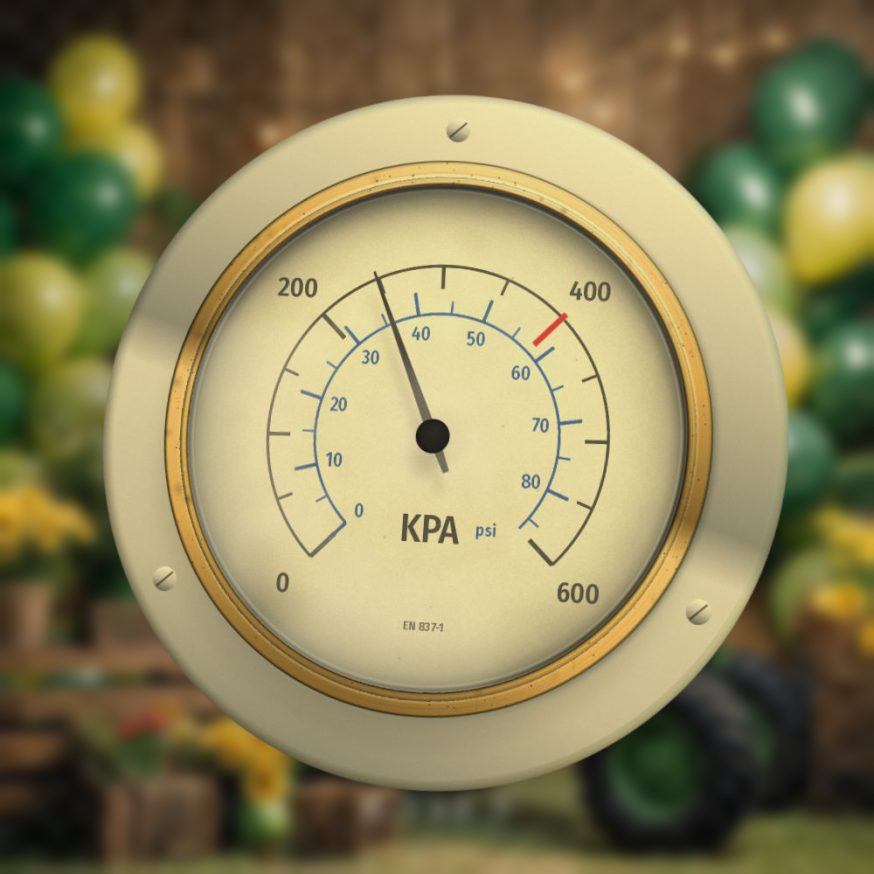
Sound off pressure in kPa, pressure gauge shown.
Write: 250 kPa
